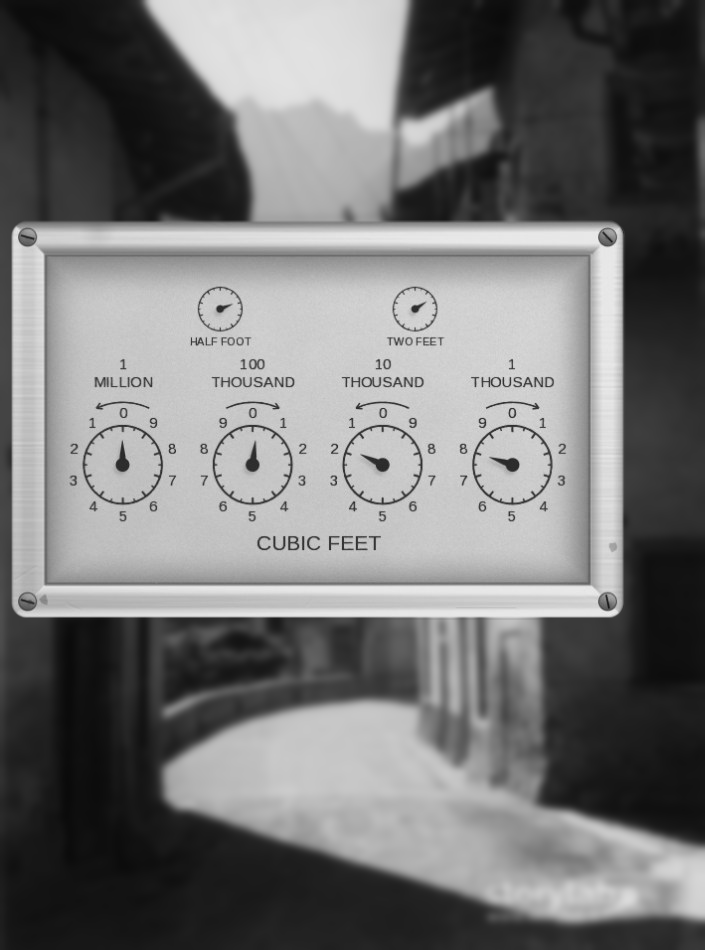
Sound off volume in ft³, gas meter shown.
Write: 1800 ft³
